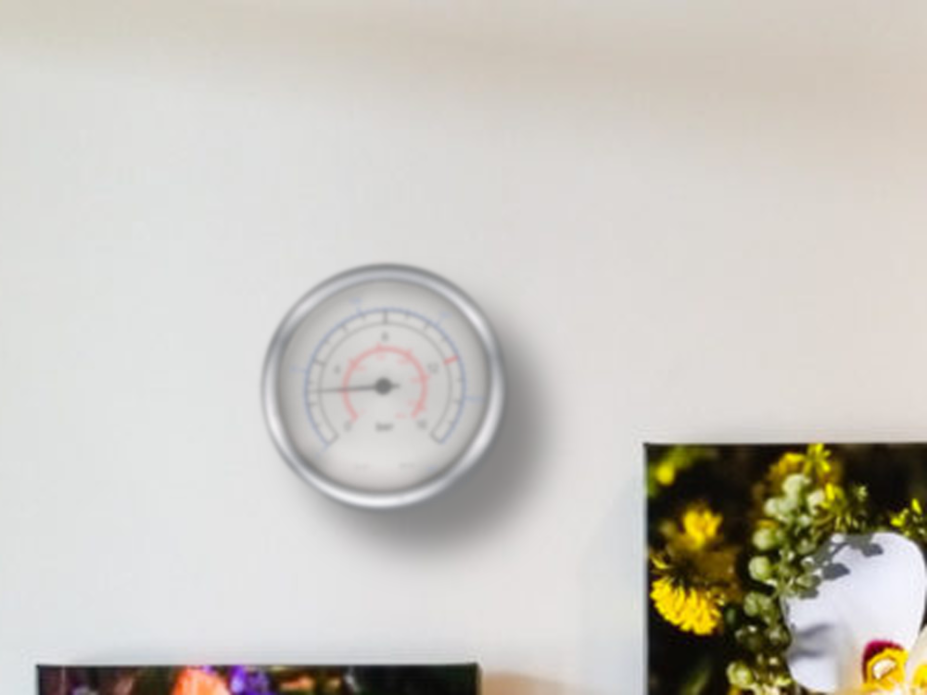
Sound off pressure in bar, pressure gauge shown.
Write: 2.5 bar
